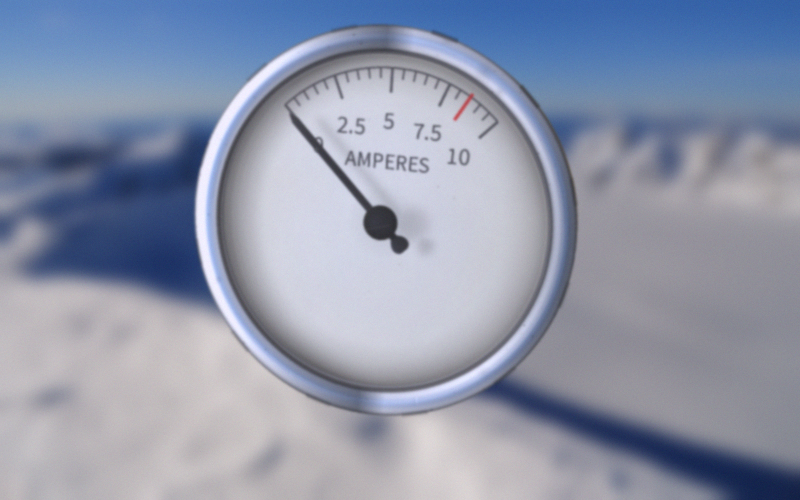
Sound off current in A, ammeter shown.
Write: 0 A
